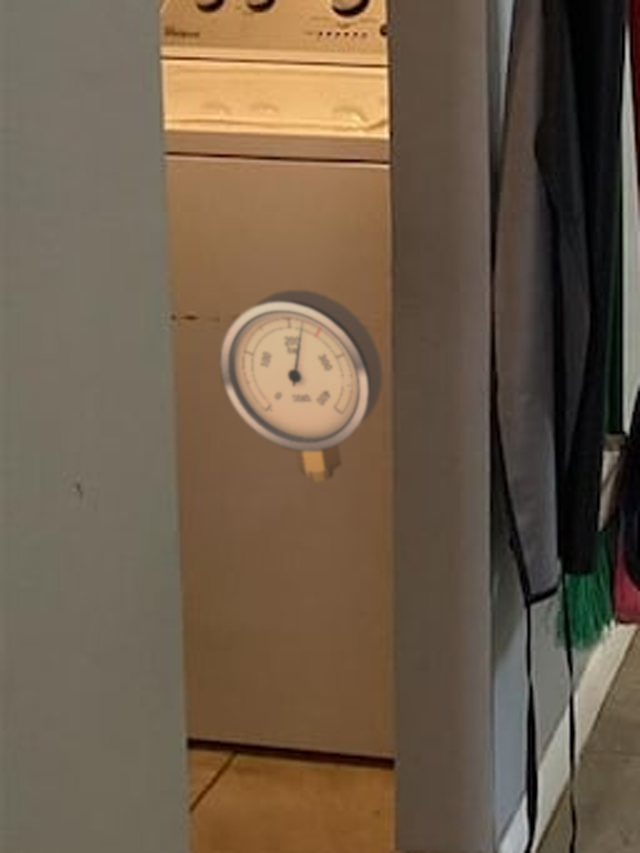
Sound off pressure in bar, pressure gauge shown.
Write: 225 bar
